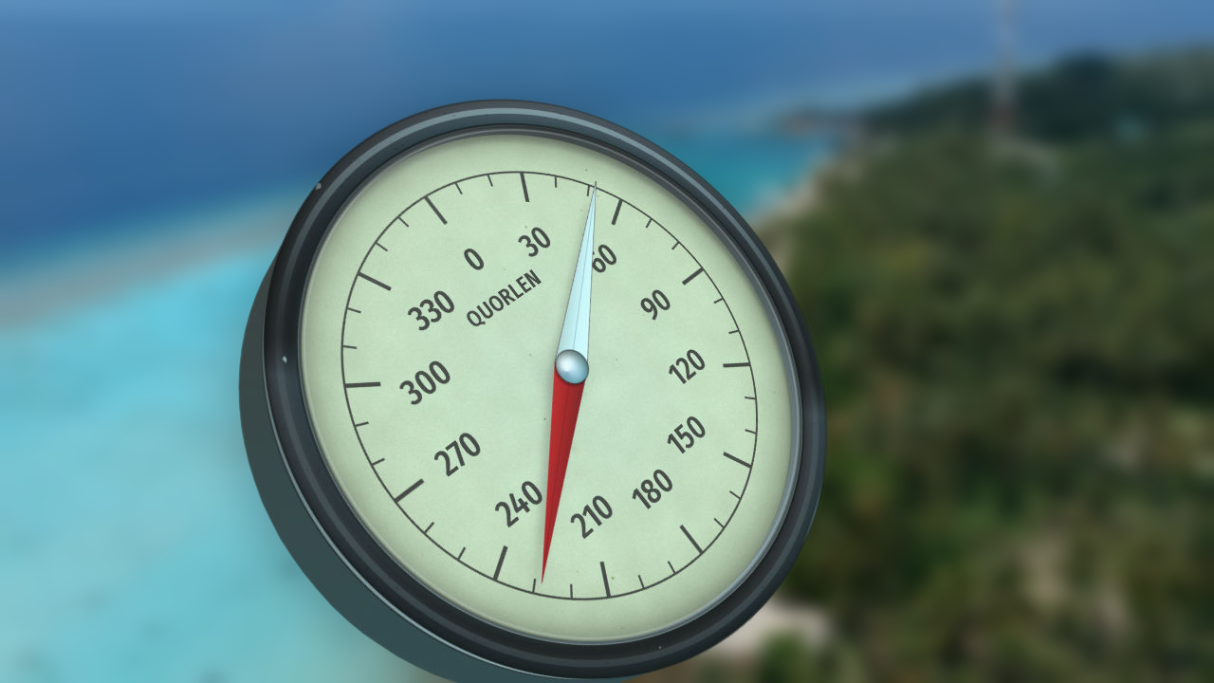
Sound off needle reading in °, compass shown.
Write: 230 °
